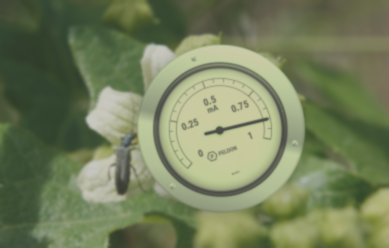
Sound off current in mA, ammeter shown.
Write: 0.9 mA
